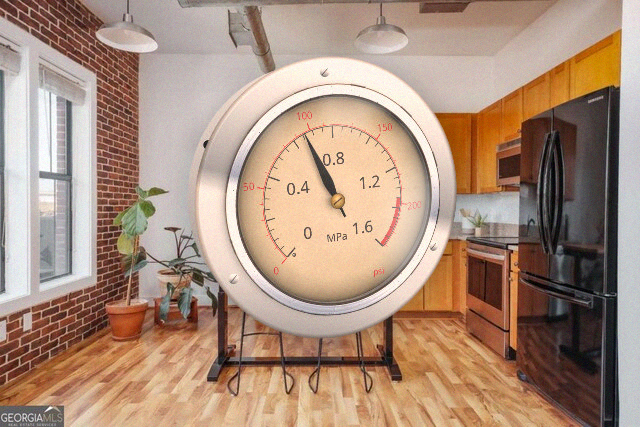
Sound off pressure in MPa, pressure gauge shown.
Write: 0.65 MPa
